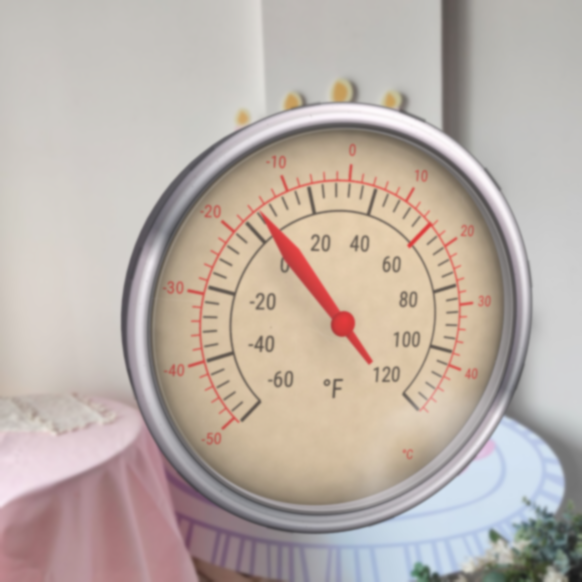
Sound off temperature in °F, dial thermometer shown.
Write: 4 °F
